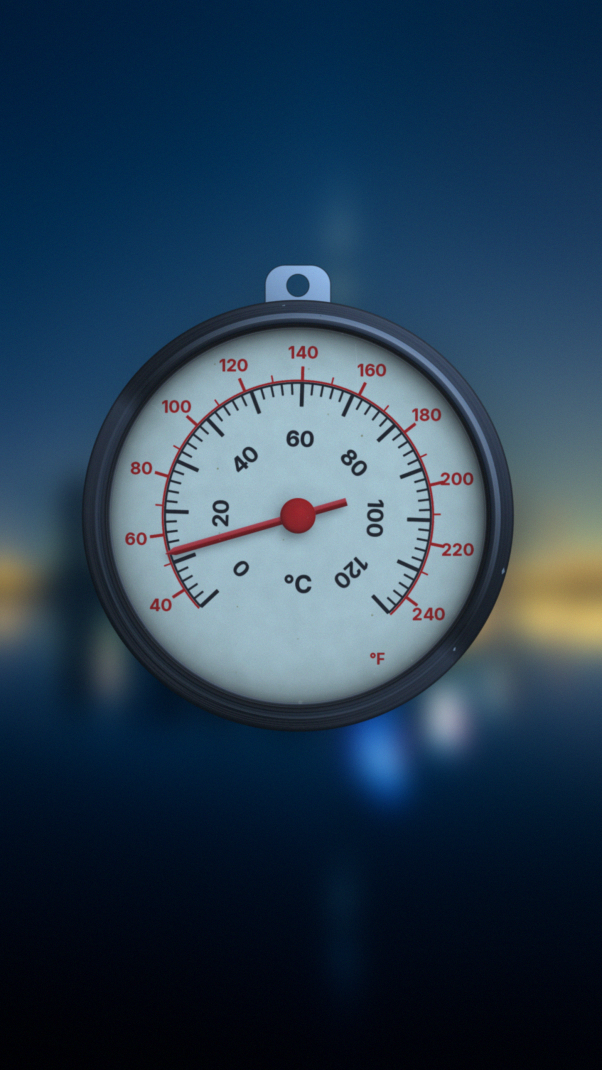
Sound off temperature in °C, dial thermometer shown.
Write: 12 °C
